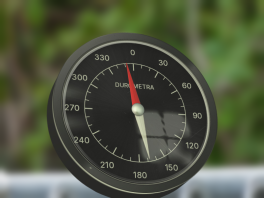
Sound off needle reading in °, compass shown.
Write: 350 °
